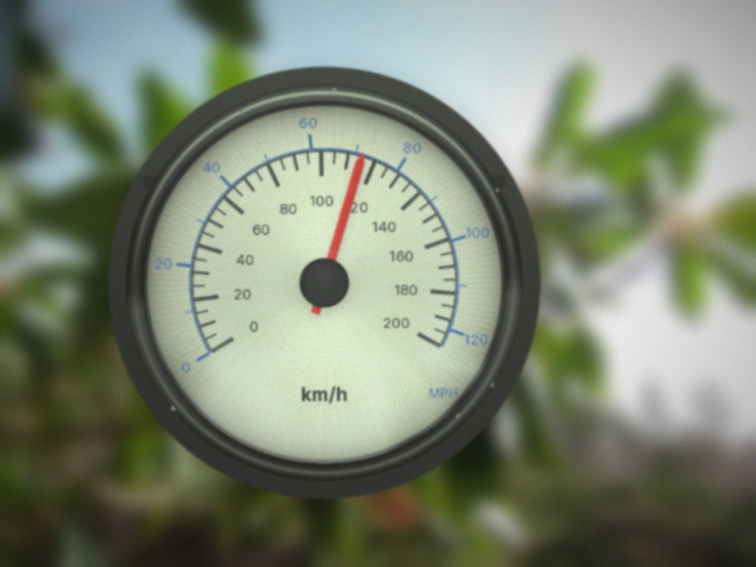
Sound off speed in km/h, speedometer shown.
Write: 115 km/h
